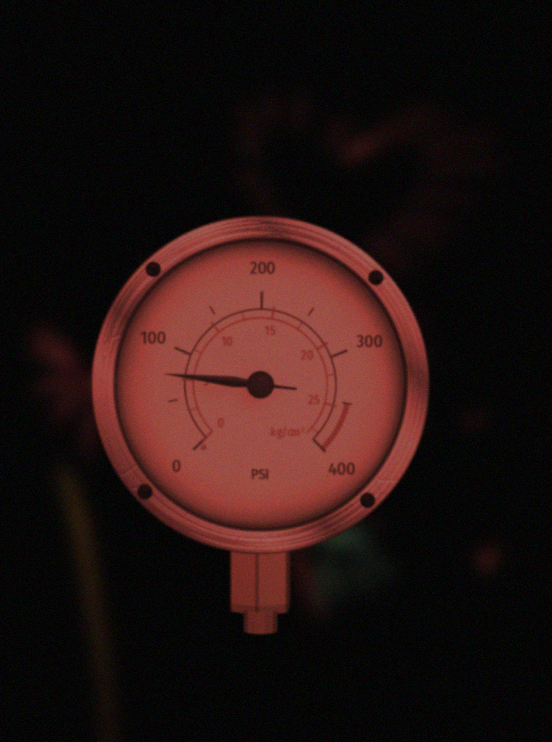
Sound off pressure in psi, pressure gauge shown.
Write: 75 psi
